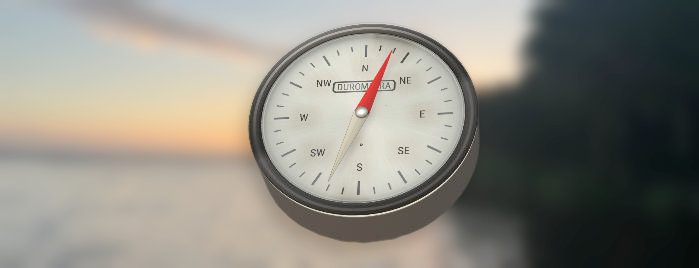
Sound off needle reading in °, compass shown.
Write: 20 °
